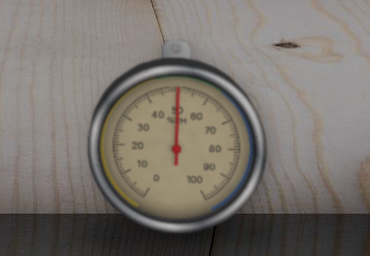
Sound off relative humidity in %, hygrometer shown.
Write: 50 %
